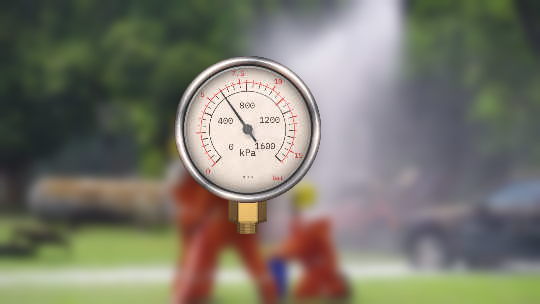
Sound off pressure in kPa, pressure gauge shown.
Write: 600 kPa
